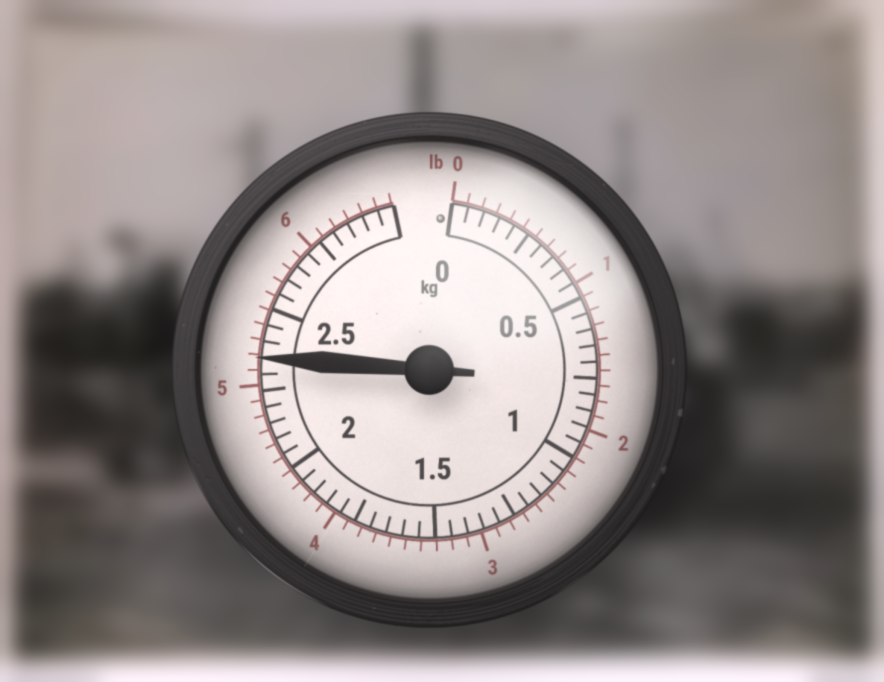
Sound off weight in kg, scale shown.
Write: 2.35 kg
